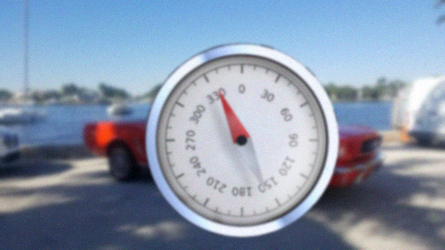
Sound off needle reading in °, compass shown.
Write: 335 °
